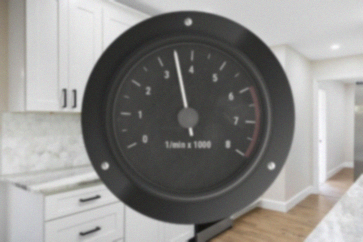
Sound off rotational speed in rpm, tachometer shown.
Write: 3500 rpm
